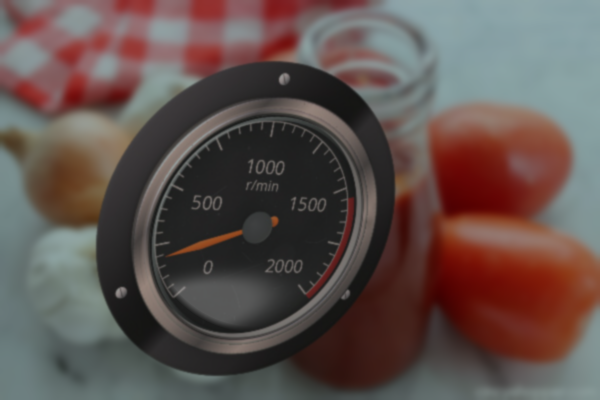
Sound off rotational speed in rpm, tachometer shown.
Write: 200 rpm
